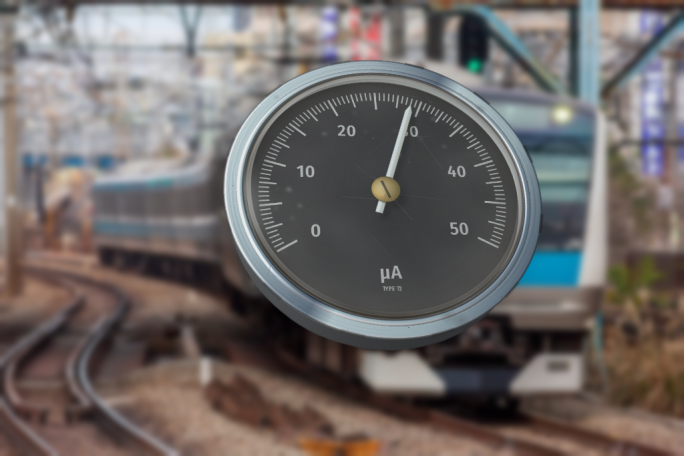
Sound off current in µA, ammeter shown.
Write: 29 µA
